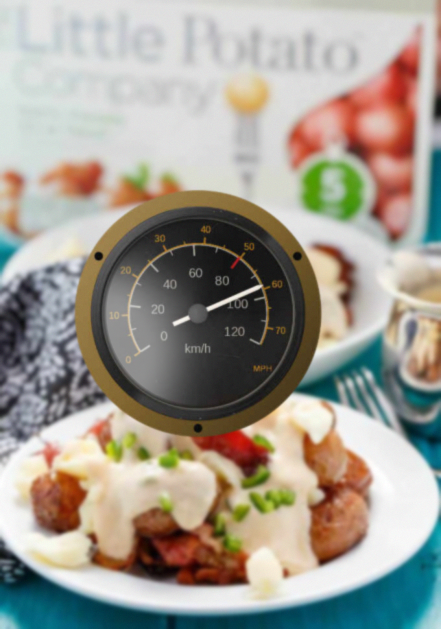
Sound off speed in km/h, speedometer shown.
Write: 95 km/h
